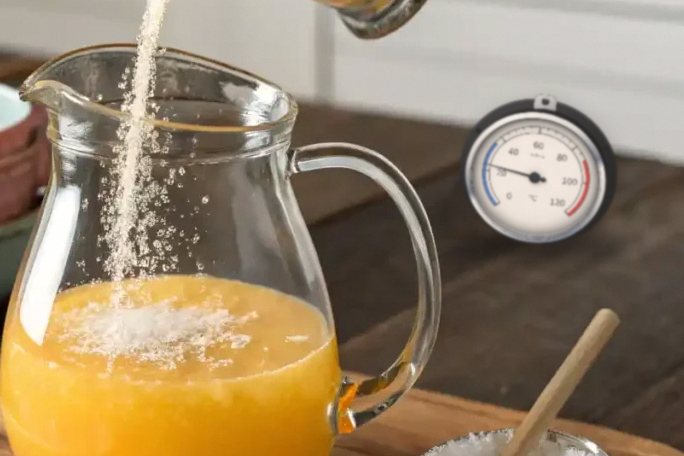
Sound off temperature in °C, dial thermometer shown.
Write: 24 °C
